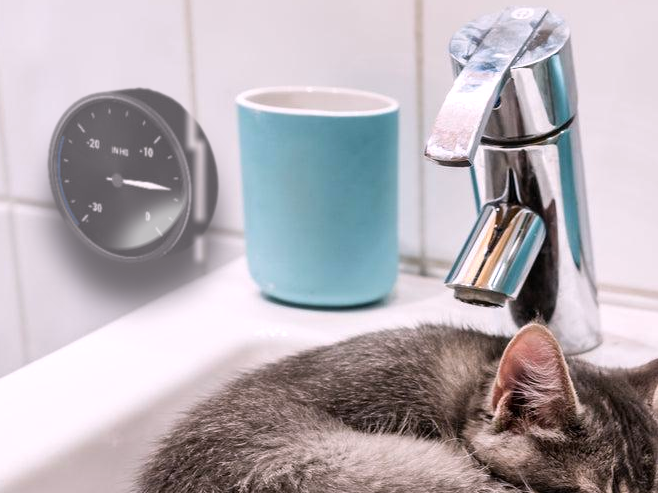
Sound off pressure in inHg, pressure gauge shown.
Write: -5 inHg
